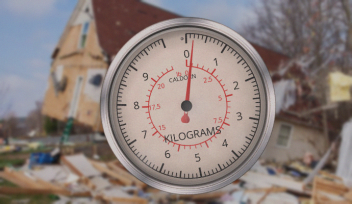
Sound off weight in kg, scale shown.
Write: 0.2 kg
